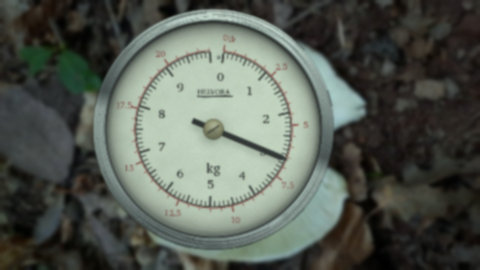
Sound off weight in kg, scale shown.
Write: 3 kg
